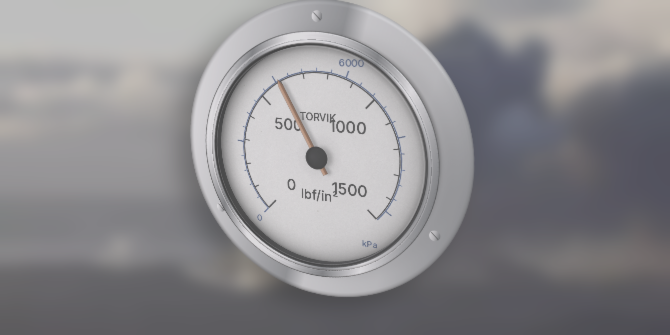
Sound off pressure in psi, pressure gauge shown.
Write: 600 psi
